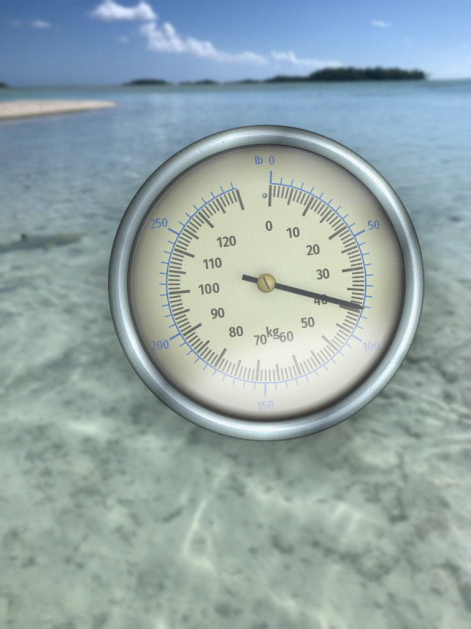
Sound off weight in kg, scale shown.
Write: 39 kg
